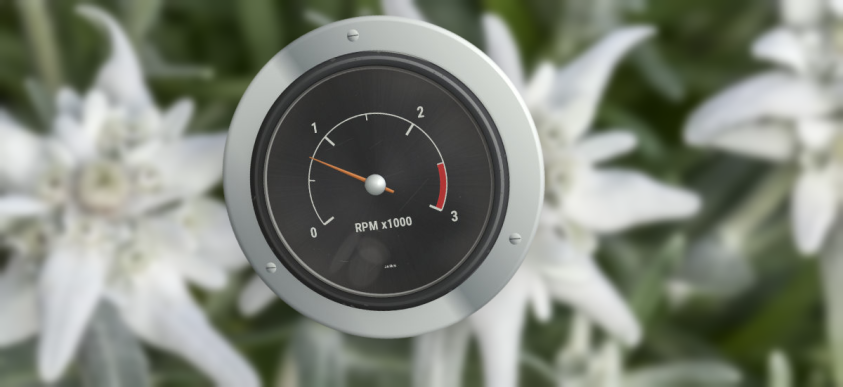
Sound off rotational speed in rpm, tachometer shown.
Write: 750 rpm
